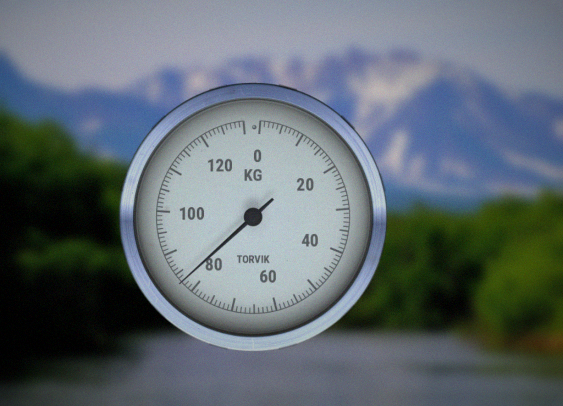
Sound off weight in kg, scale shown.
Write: 83 kg
